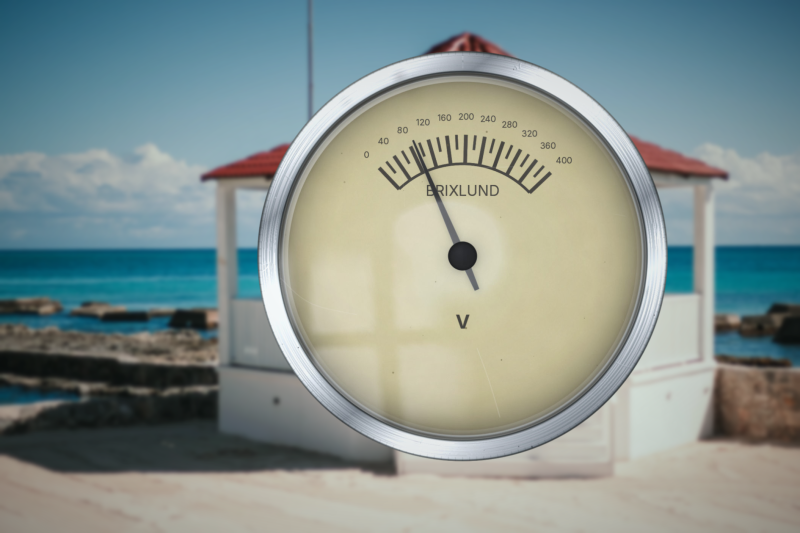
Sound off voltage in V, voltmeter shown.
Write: 90 V
